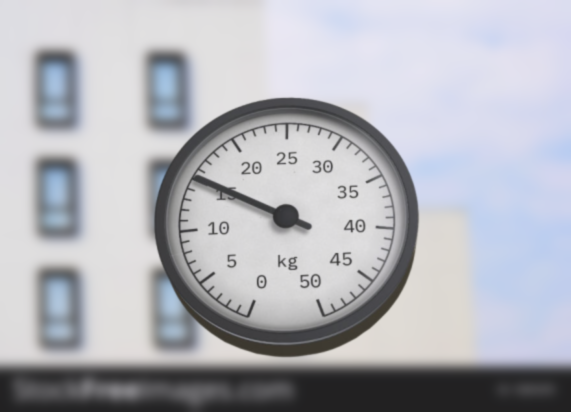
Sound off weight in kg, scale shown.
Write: 15 kg
